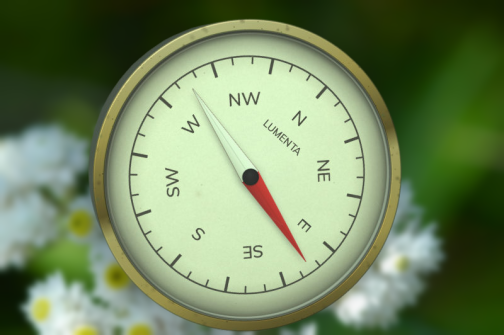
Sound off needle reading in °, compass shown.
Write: 105 °
